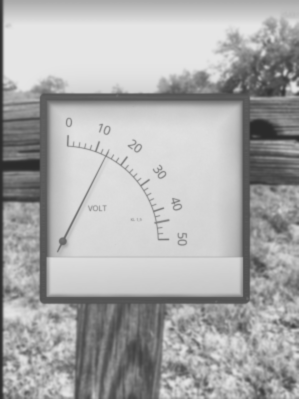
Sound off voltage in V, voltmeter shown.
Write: 14 V
